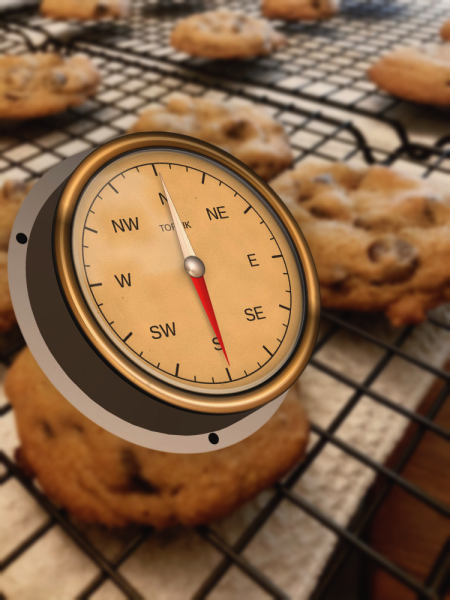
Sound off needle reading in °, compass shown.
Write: 180 °
